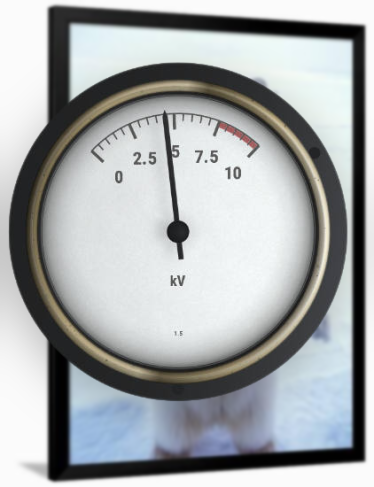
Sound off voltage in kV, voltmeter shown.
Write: 4.5 kV
